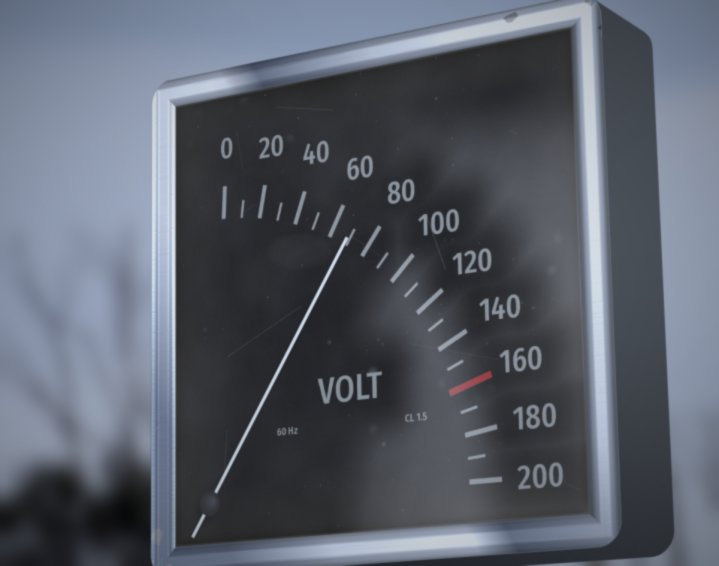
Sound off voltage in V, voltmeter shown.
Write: 70 V
